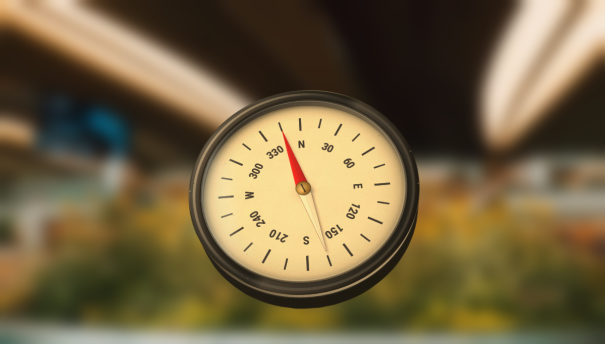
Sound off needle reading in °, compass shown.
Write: 345 °
